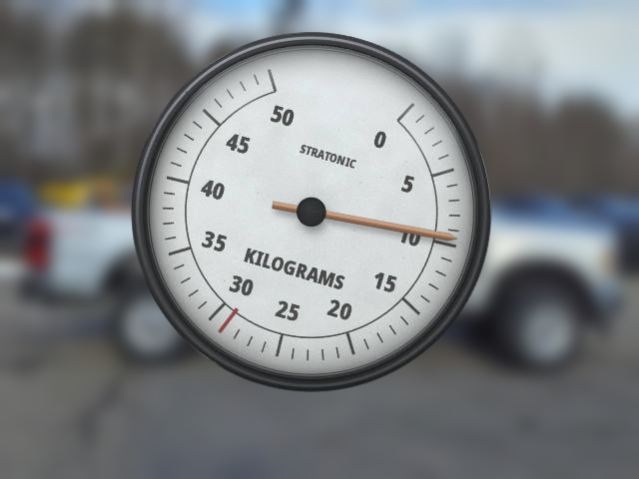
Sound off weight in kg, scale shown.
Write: 9.5 kg
